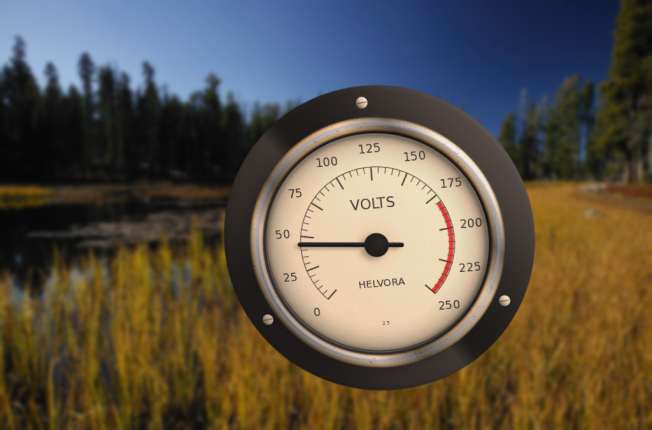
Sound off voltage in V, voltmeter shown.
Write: 45 V
